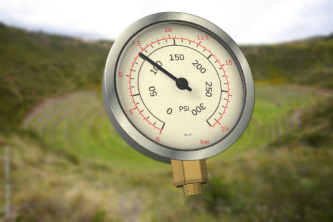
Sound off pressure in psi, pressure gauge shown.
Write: 100 psi
